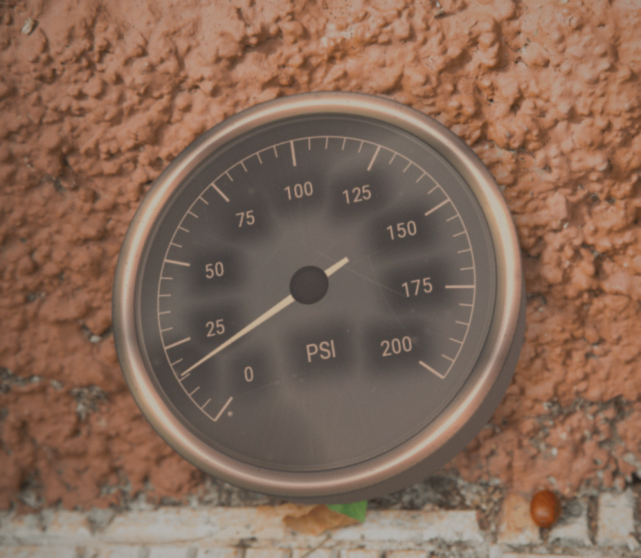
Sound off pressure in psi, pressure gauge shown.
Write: 15 psi
